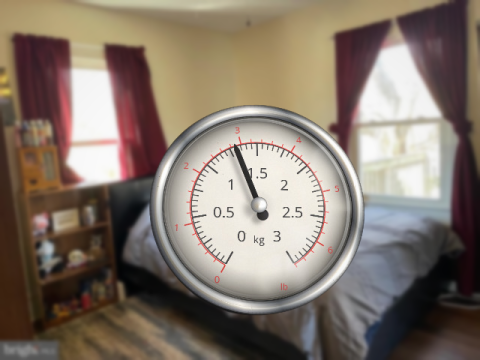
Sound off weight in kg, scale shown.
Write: 1.3 kg
